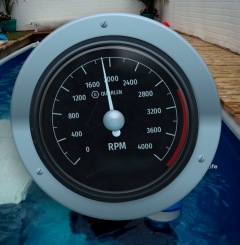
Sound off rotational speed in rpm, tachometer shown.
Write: 1900 rpm
